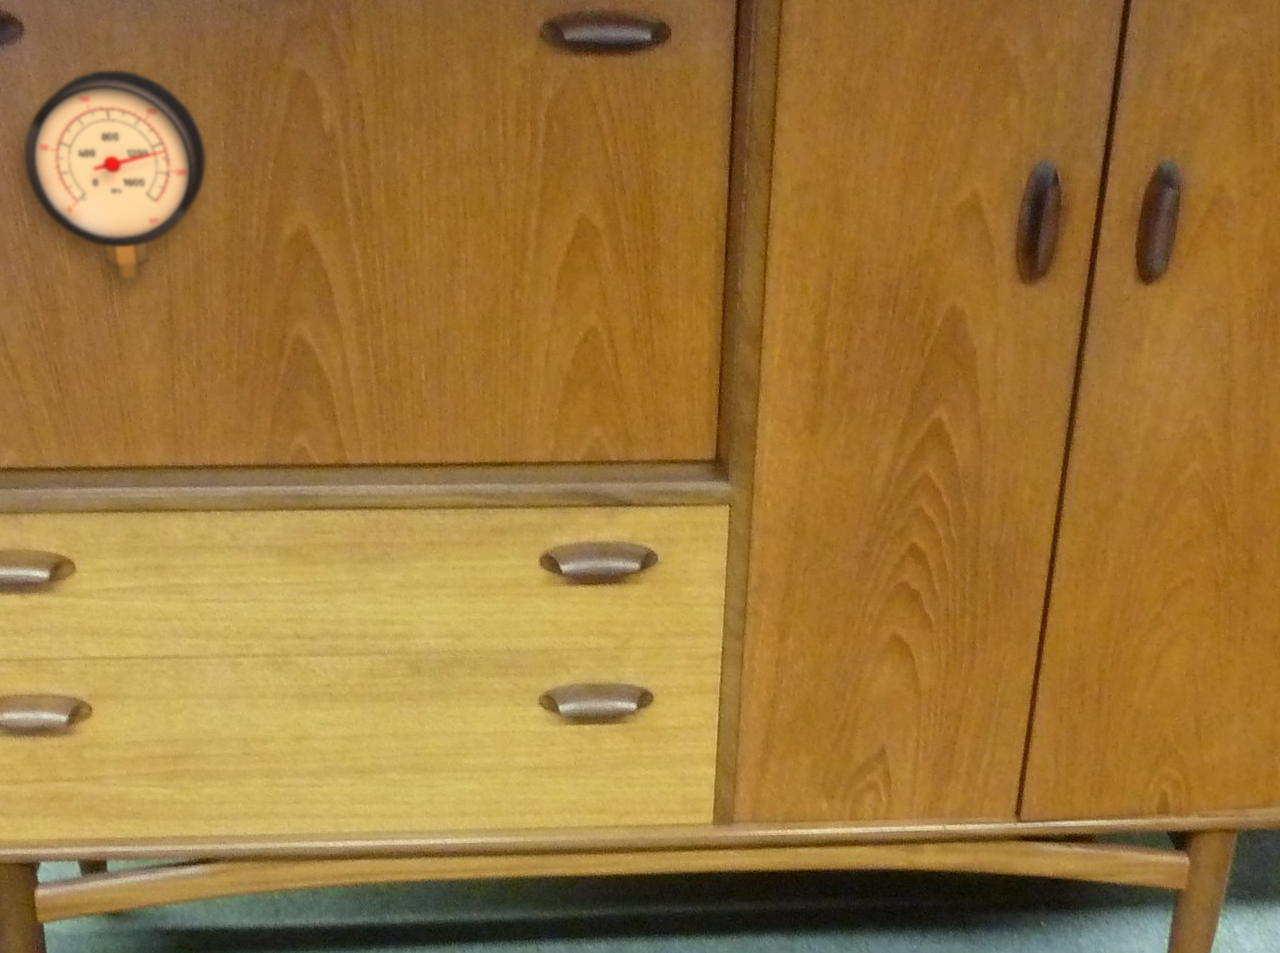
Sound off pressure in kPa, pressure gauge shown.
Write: 1250 kPa
